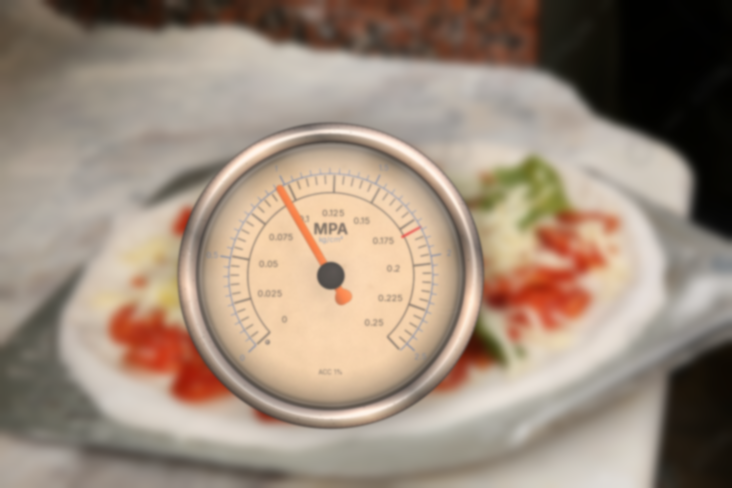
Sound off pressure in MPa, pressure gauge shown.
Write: 0.095 MPa
